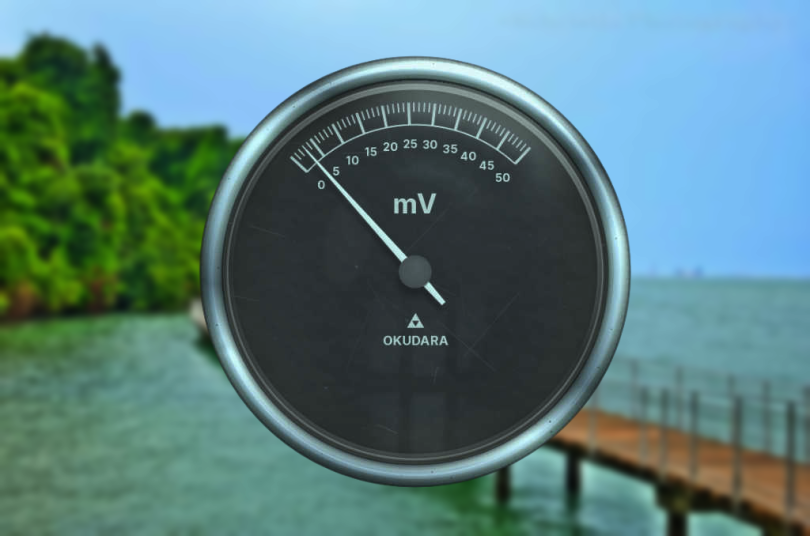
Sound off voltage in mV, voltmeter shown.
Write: 3 mV
